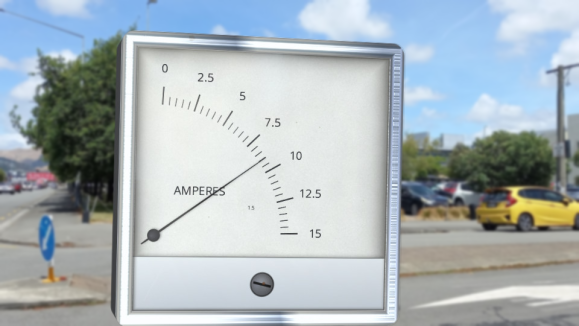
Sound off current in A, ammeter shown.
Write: 9 A
